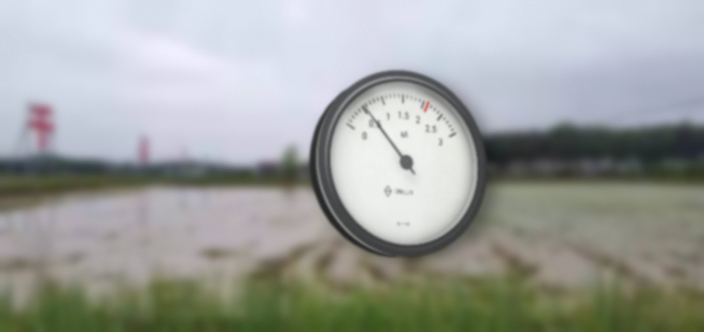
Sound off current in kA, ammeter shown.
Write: 0.5 kA
